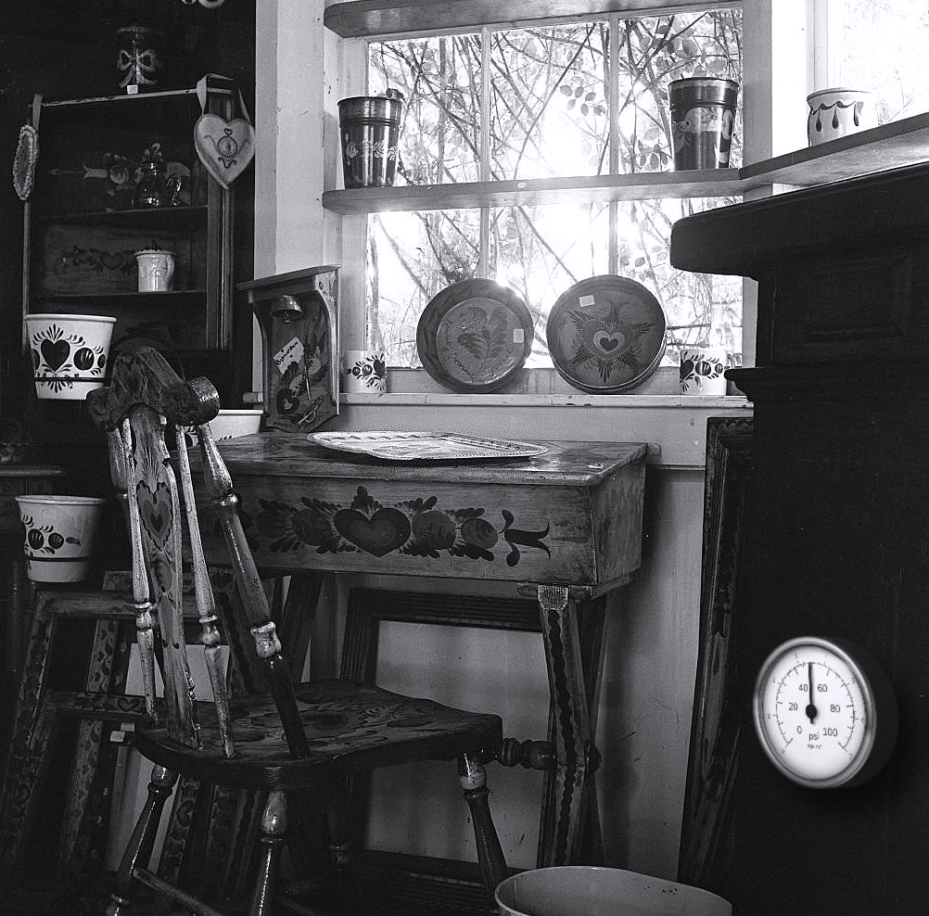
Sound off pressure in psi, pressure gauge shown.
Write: 50 psi
